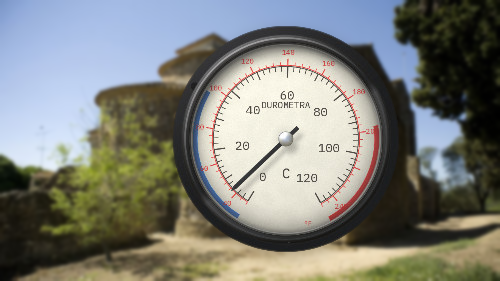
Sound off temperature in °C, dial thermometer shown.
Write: 6 °C
